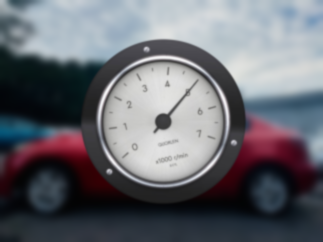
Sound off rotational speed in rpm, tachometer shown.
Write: 5000 rpm
